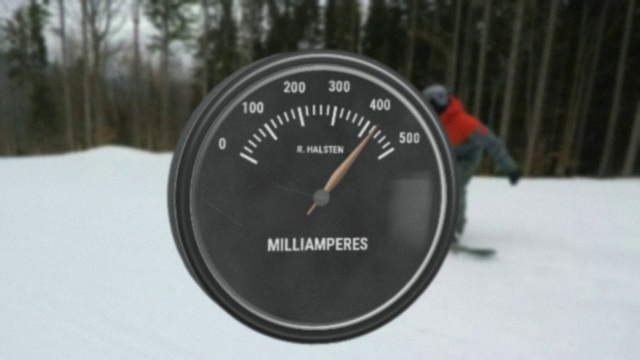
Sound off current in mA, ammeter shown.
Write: 420 mA
